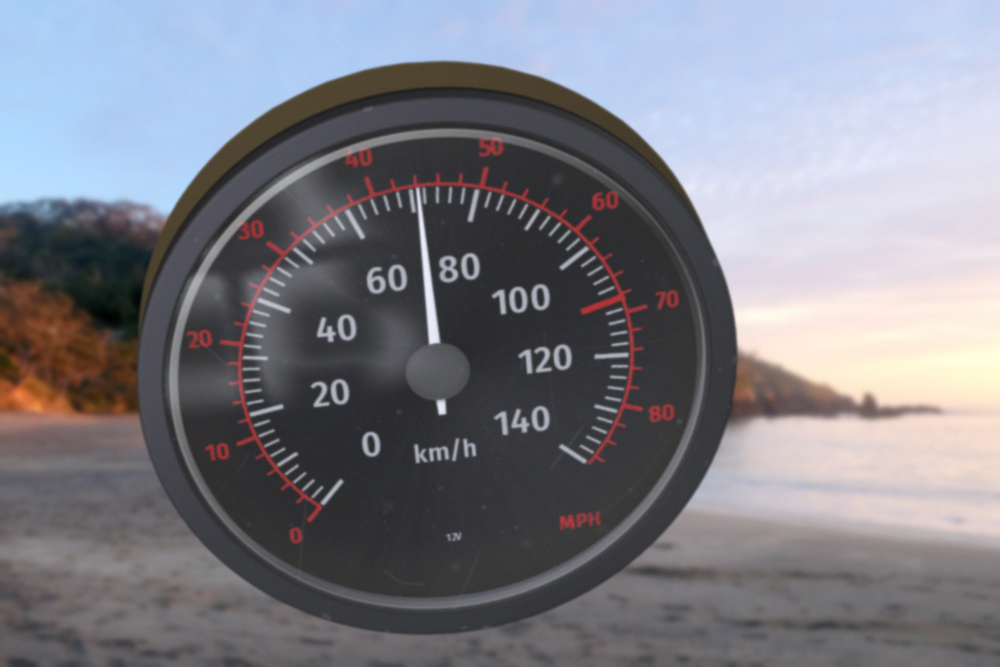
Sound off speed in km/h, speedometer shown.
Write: 71 km/h
